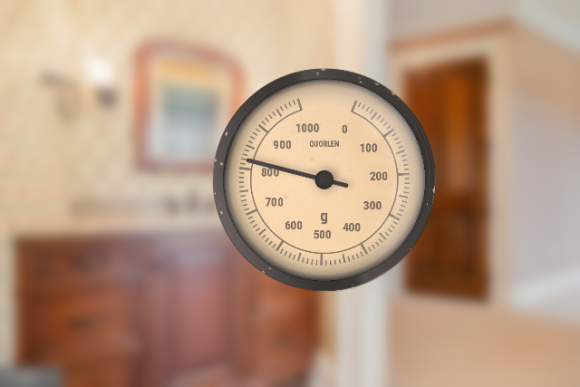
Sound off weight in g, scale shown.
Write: 820 g
